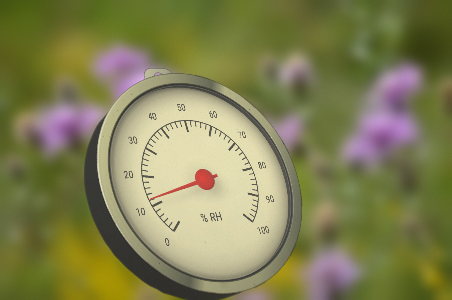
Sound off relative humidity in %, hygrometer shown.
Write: 12 %
